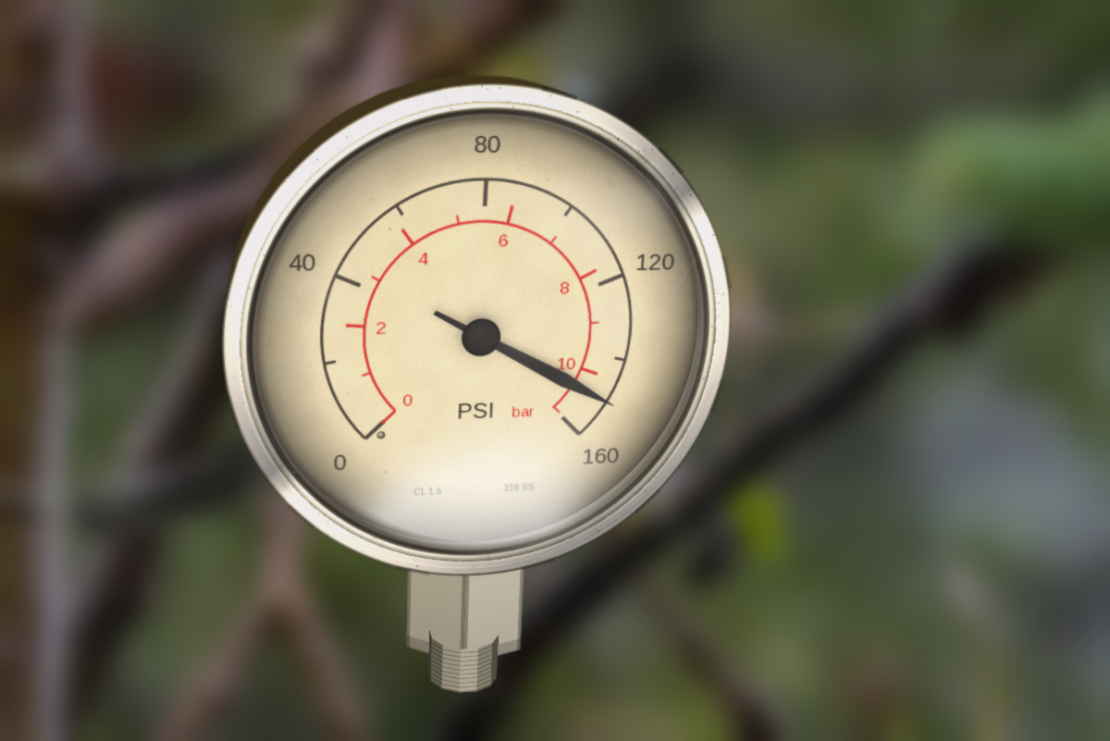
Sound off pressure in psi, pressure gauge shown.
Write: 150 psi
